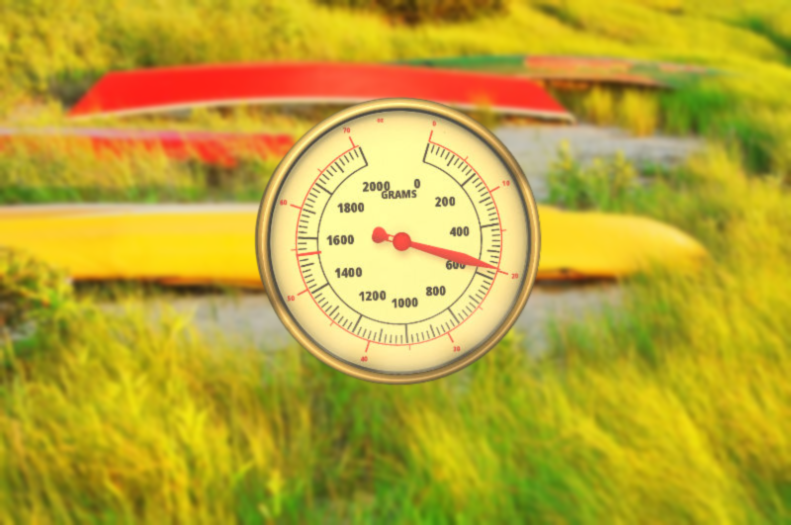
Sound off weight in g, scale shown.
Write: 560 g
